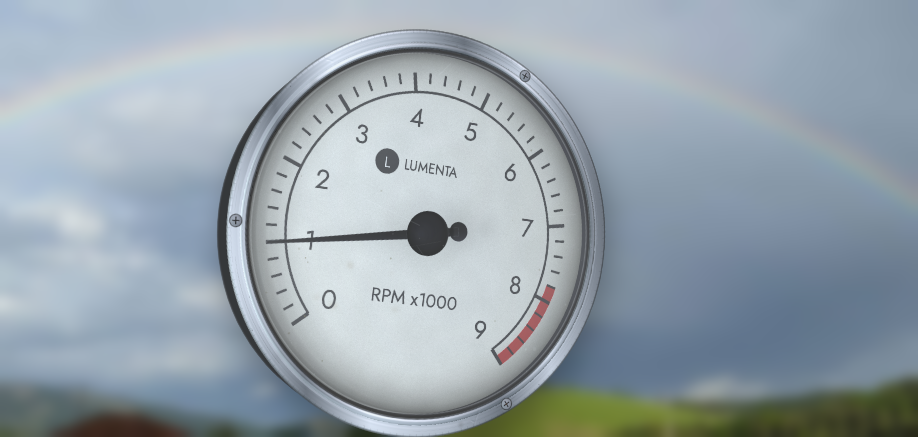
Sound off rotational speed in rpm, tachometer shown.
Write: 1000 rpm
